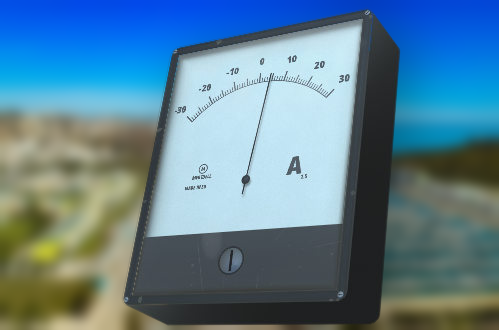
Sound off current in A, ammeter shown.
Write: 5 A
